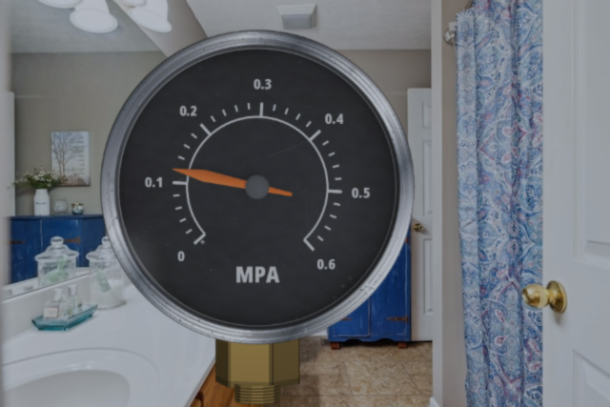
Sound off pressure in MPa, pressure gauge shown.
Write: 0.12 MPa
